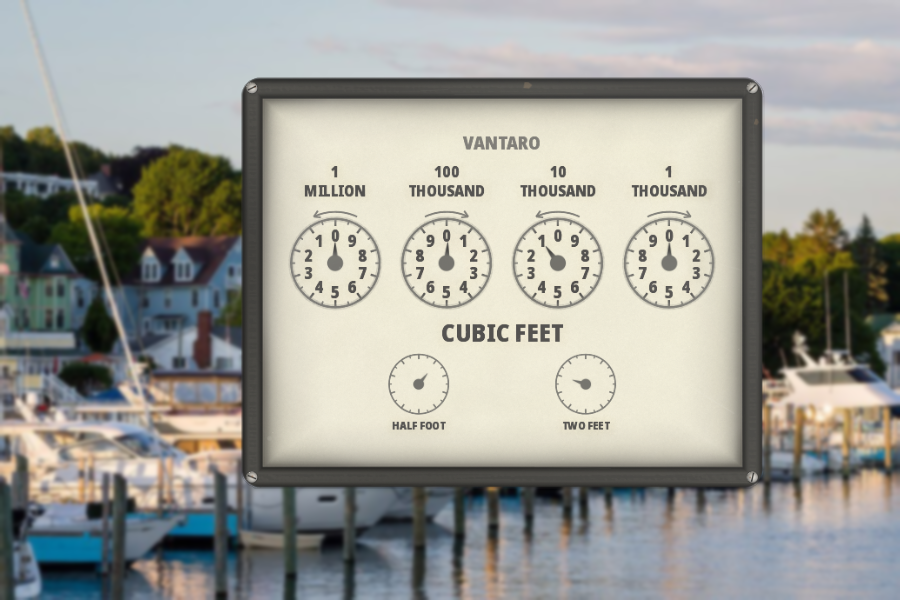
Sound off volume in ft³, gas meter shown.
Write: 1000 ft³
